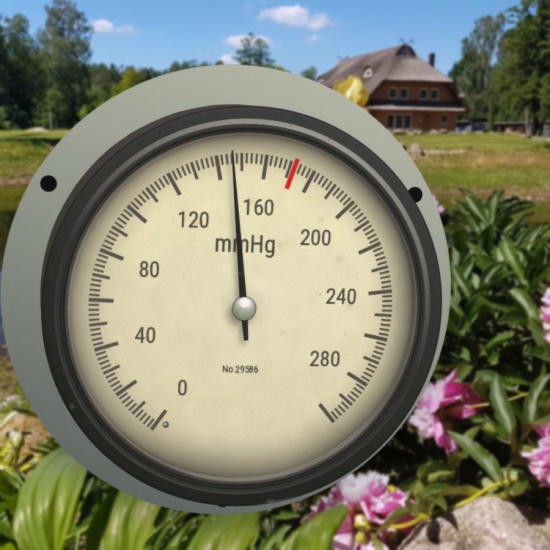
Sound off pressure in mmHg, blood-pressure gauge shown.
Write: 146 mmHg
